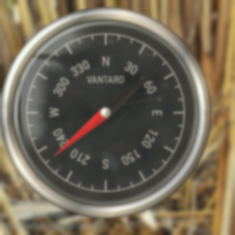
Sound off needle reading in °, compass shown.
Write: 230 °
